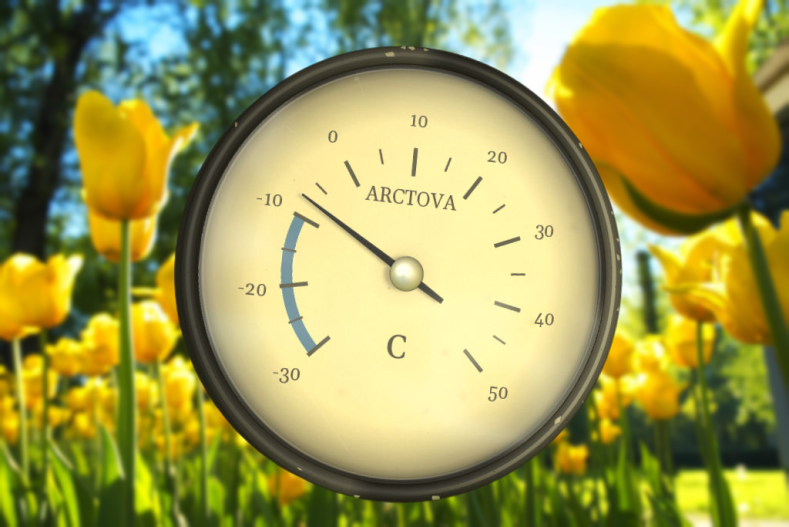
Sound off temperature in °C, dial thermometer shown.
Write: -7.5 °C
